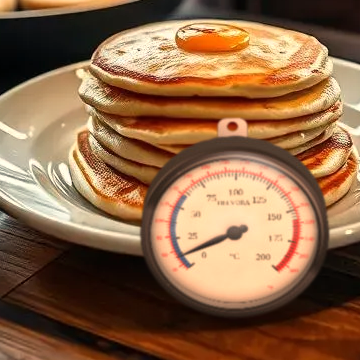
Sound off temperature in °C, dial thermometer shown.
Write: 12.5 °C
